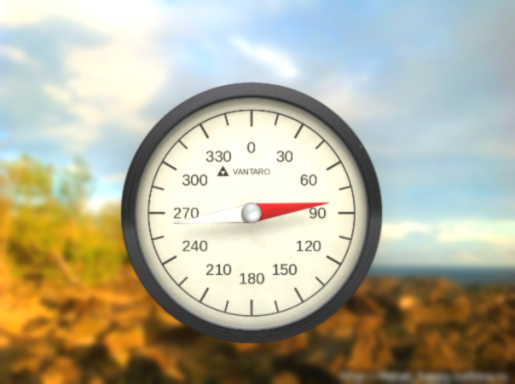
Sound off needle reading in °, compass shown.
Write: 82.5 °
